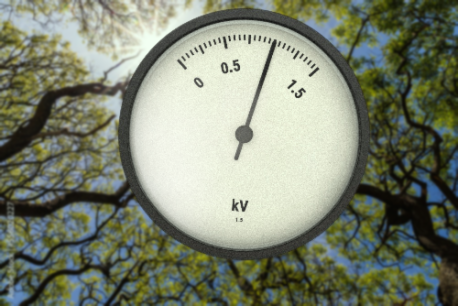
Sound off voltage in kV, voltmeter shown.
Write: 1 kV
